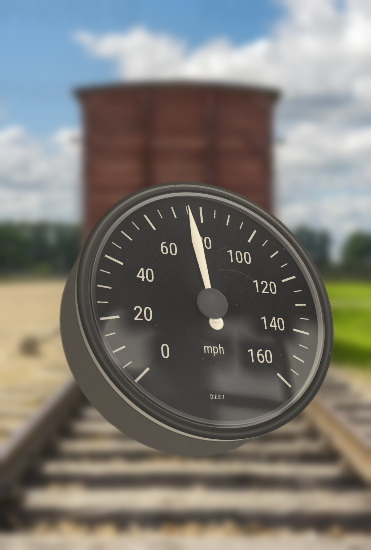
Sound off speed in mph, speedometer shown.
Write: 75 mph
